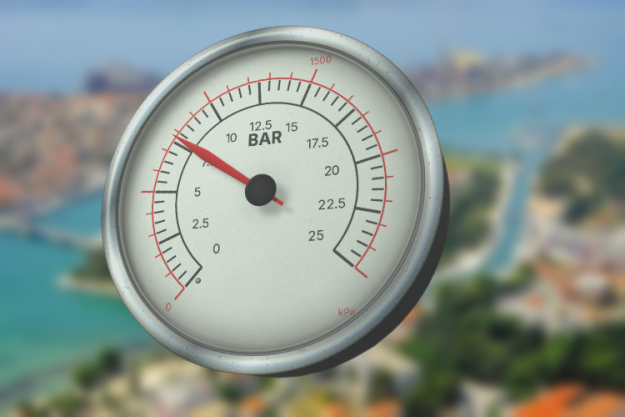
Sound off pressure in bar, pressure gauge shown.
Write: 7.75 bar
